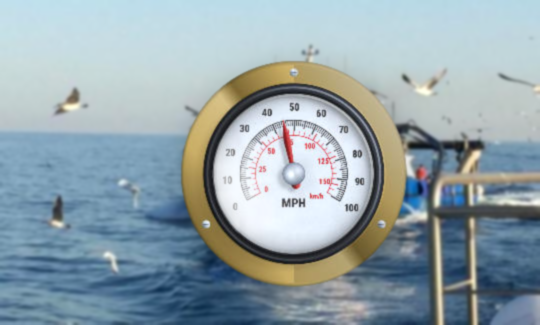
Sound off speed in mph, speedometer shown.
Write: 45 mph
